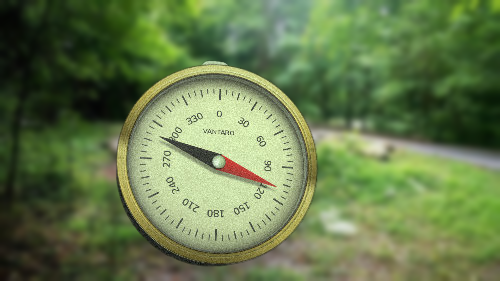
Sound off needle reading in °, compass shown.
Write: 110 °
